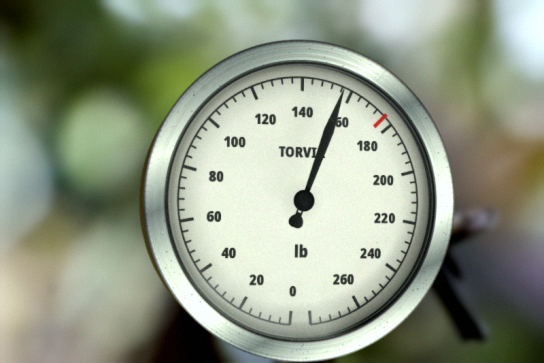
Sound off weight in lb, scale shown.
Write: 156 lb
